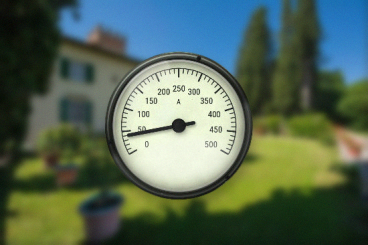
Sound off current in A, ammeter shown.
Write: 40 A
